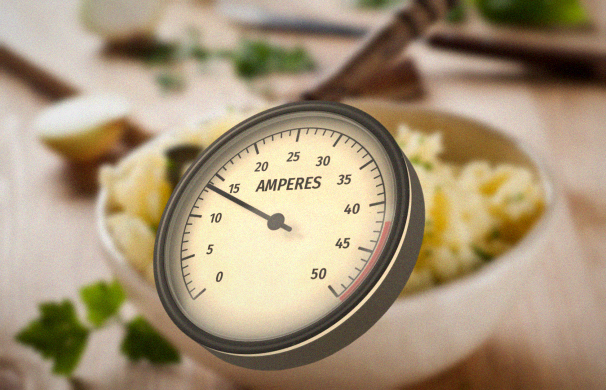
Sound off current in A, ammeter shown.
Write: 13.5 A
